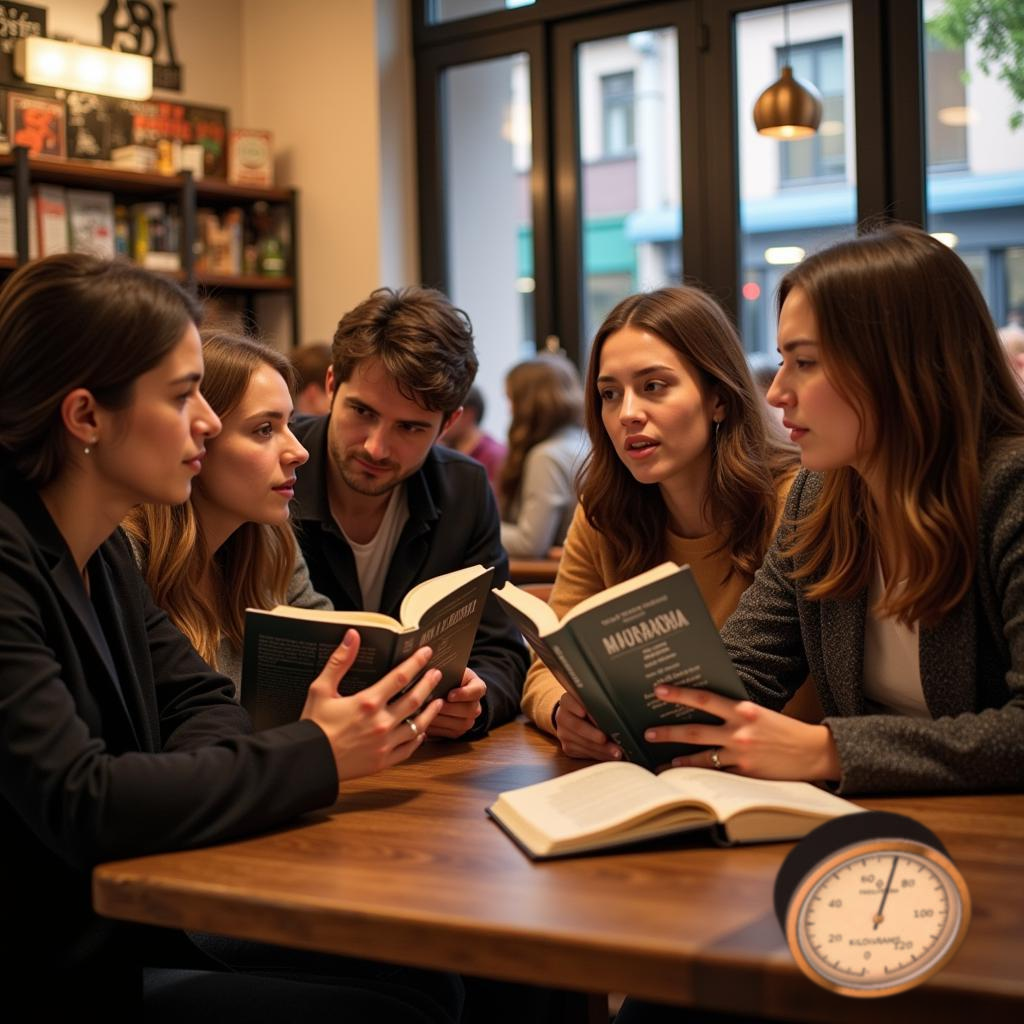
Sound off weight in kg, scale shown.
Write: 70 kg
